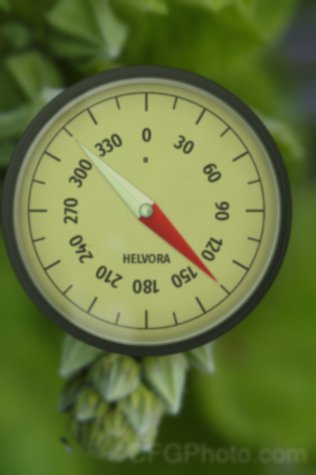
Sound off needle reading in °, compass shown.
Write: 135 °
